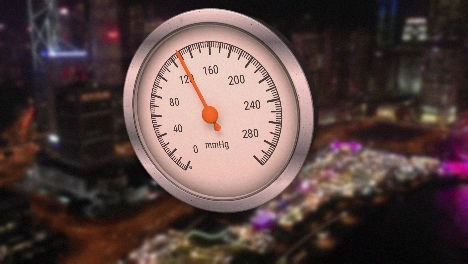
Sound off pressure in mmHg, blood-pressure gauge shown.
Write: 130 mmHg
